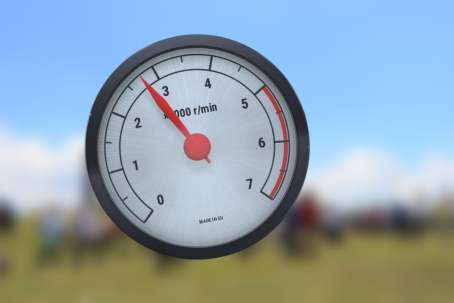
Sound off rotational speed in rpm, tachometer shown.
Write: 2750 rpm
